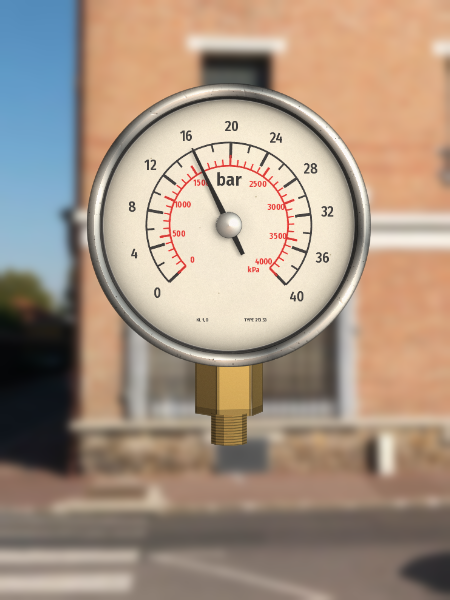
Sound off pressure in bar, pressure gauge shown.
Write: 16 bar
